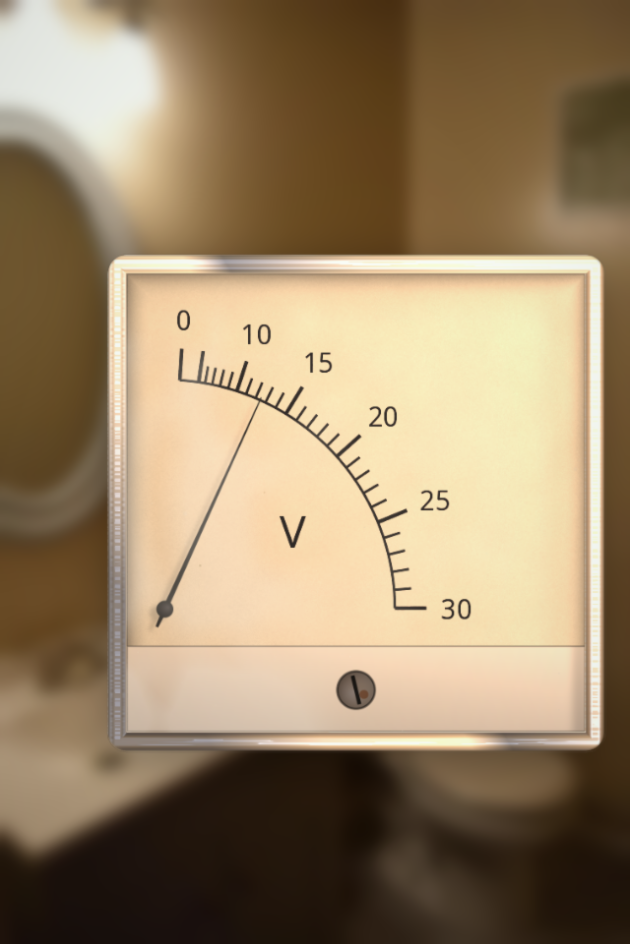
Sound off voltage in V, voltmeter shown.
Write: 12.5 V
